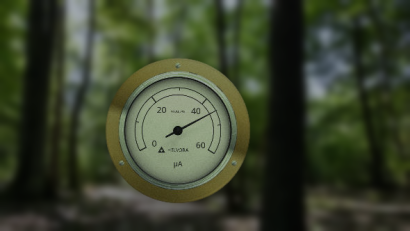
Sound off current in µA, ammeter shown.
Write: 45 µA
